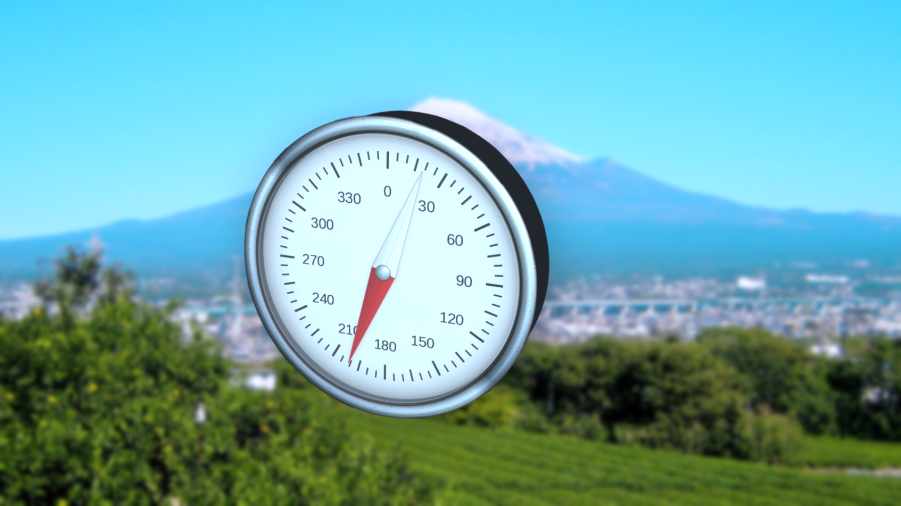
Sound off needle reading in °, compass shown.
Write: 200 °
